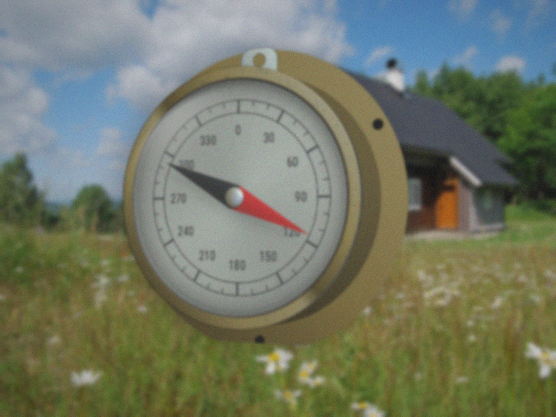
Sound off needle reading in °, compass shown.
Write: 115 °
